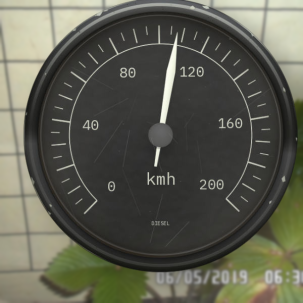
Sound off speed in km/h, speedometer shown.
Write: 107.5 km/h
